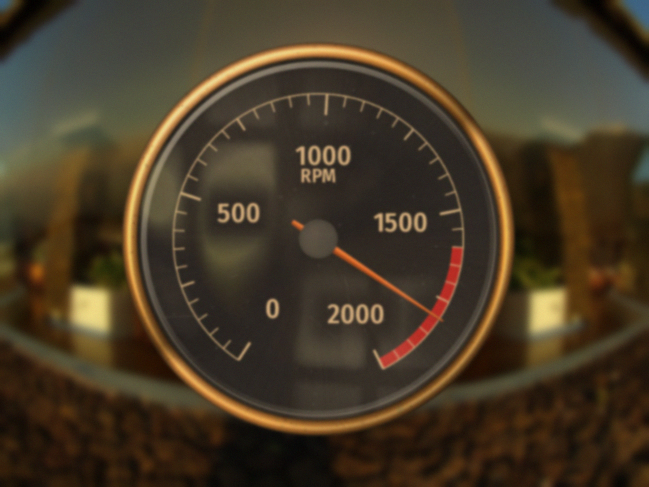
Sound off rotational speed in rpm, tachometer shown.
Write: 1800 rpm
